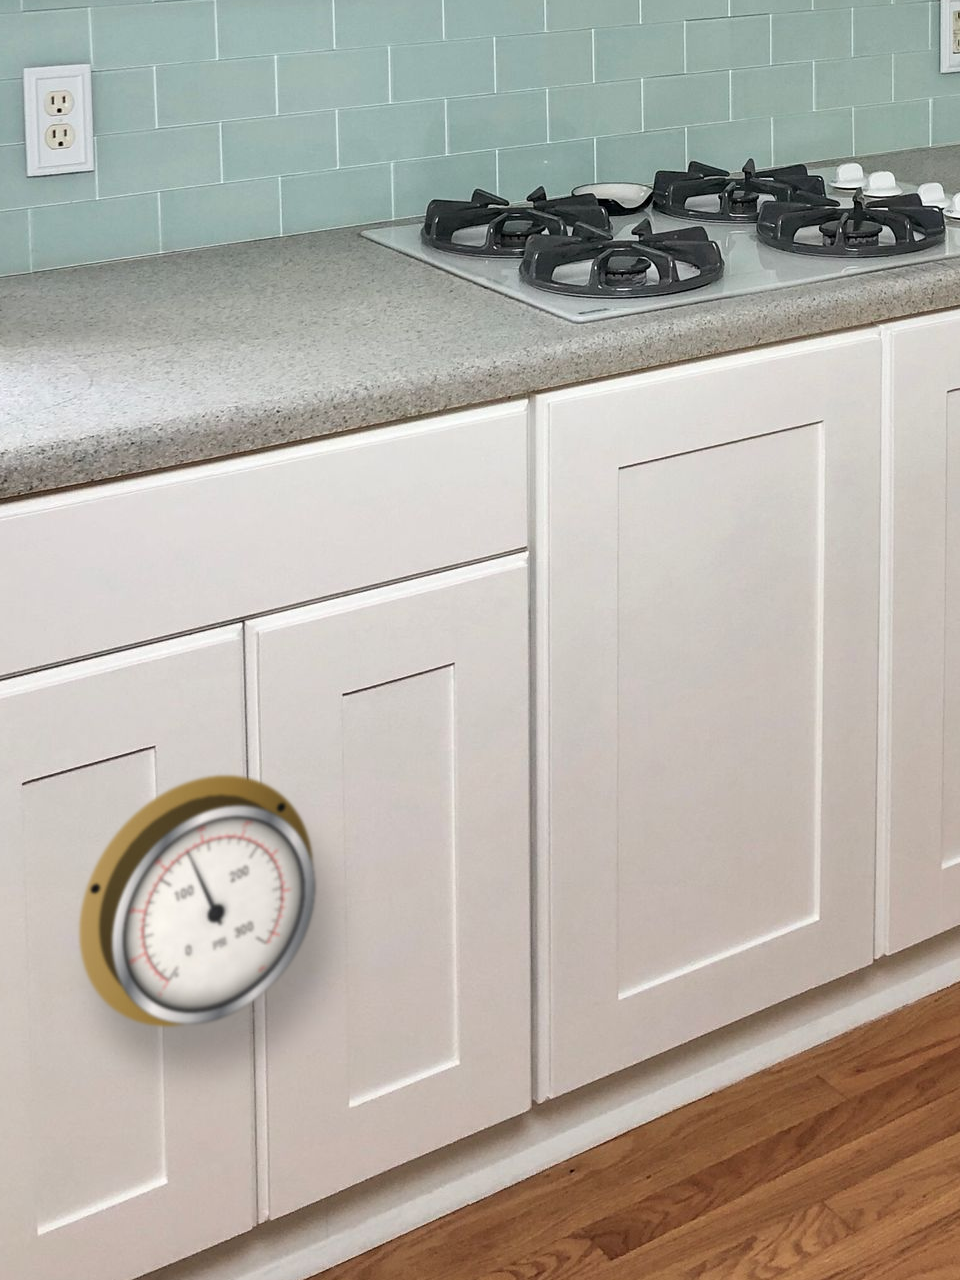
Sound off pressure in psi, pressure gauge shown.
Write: 130 psi
